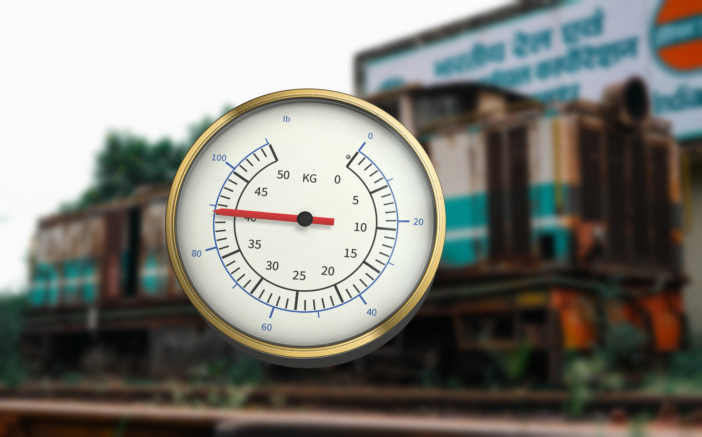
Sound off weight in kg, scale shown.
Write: 40 kg
